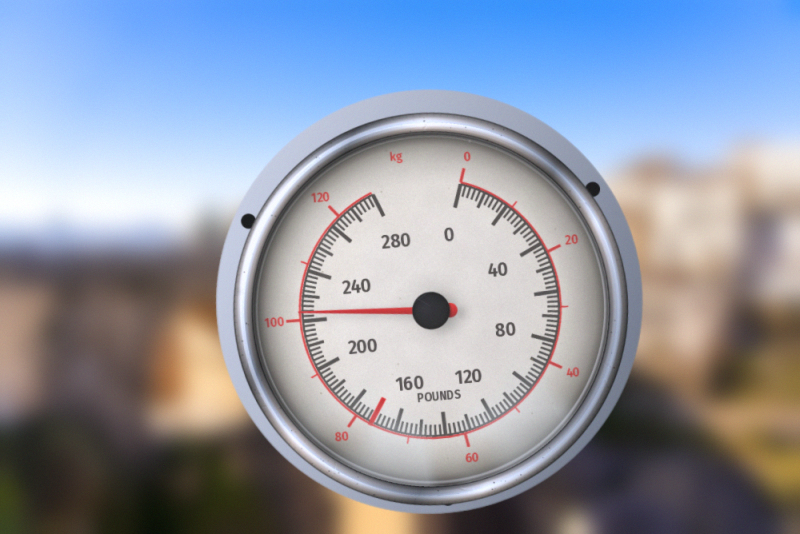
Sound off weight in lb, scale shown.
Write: 224 lb
